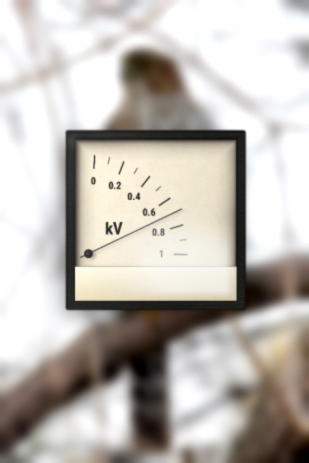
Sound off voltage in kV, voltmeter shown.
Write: 0.7 kV
